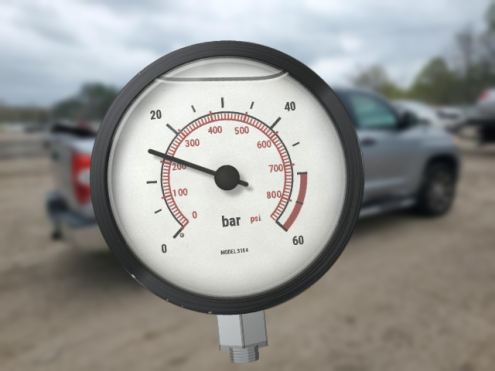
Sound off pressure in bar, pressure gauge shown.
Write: 15 bar
